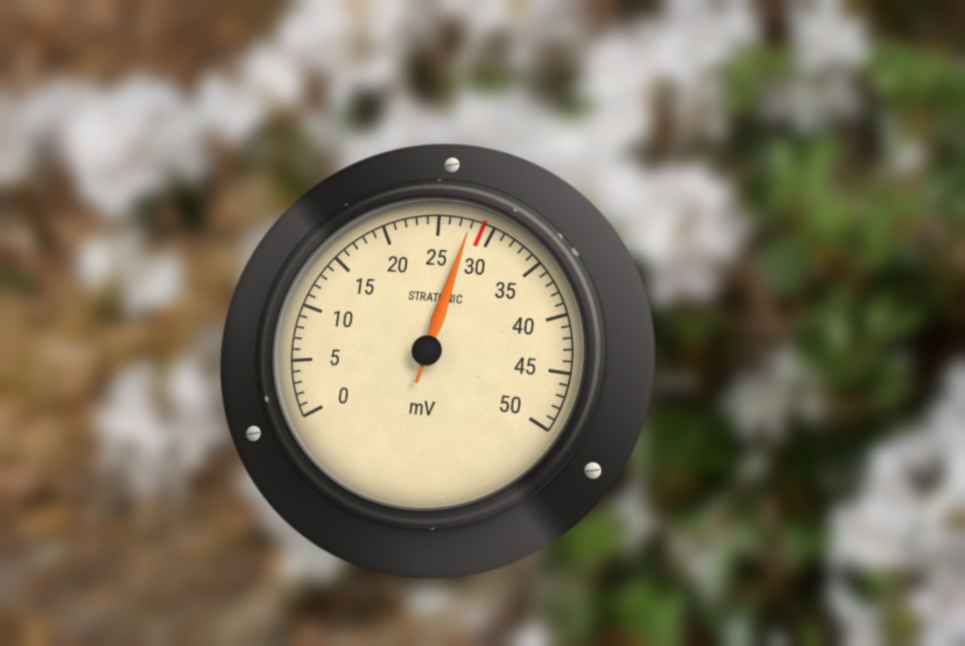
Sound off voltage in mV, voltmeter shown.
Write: 28 mV
